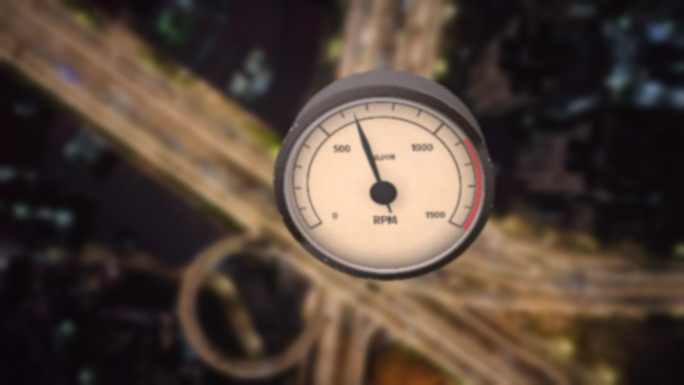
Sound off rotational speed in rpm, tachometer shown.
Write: 650 rpm
